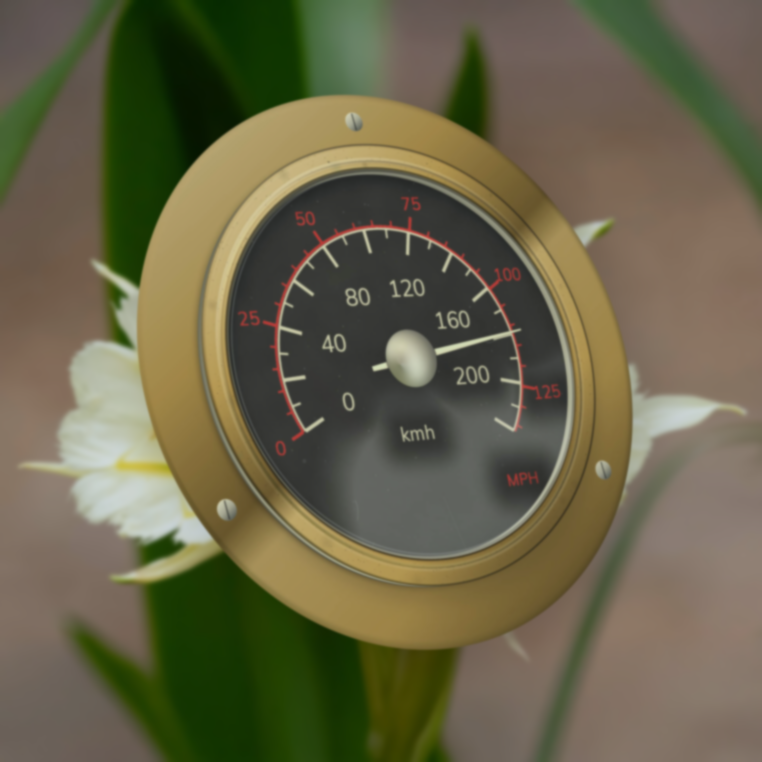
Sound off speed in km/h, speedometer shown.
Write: 180 km/h
